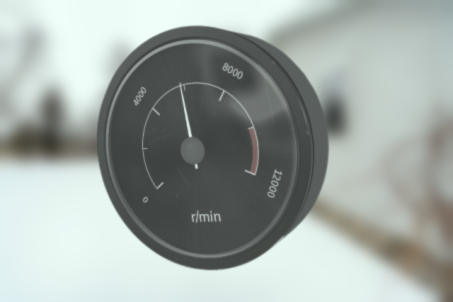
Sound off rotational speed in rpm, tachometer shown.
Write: 6000 rpm
